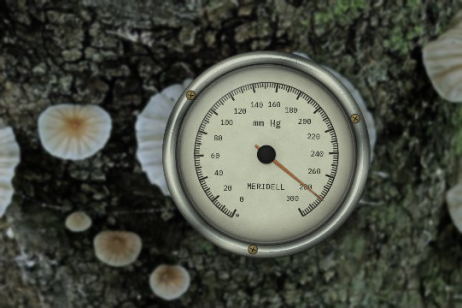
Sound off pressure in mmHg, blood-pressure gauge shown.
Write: 280 mmHg
